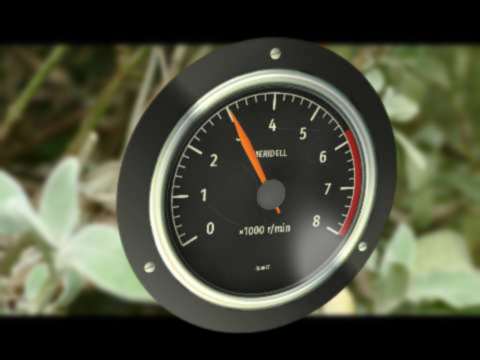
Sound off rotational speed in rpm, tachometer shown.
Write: 3000 rpm
